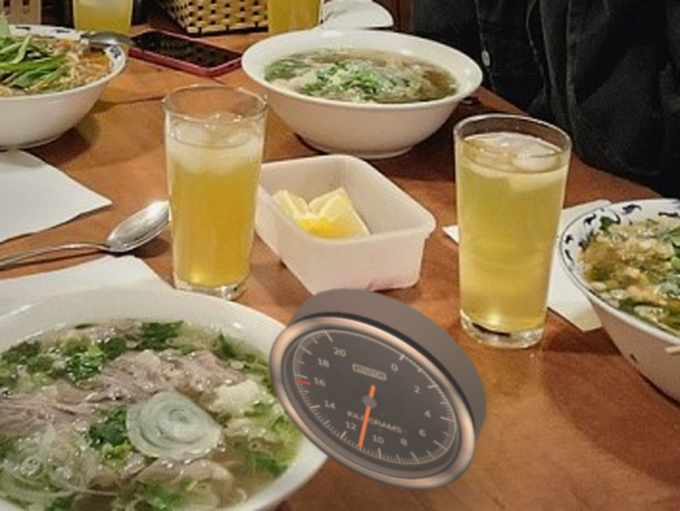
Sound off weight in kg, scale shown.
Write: 11 kg
